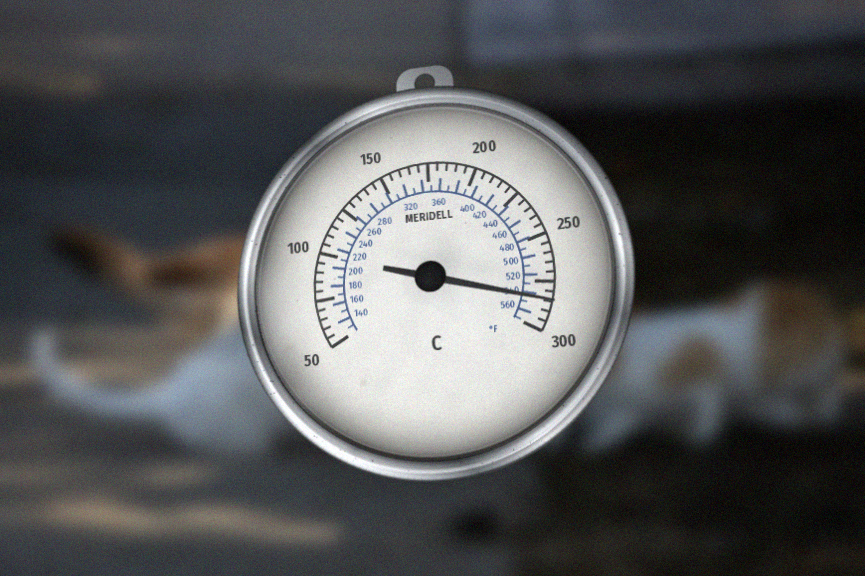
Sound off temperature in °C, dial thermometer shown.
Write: 285 °C
